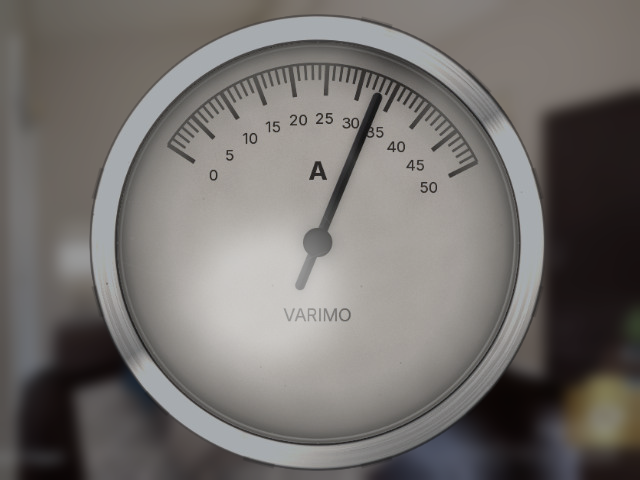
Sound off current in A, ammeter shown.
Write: 33 A
